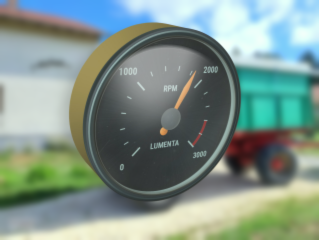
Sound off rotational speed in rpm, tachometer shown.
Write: 1800 rpm
